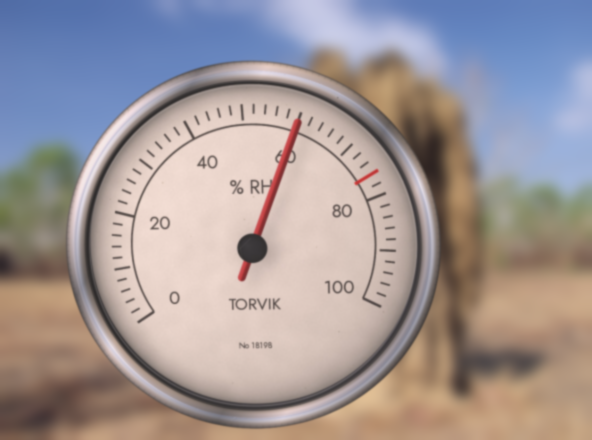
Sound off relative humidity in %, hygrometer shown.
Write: 60 %
